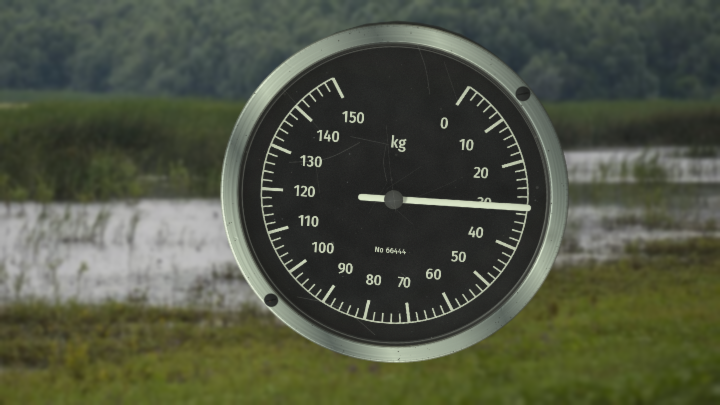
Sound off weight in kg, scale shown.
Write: 30 kg
